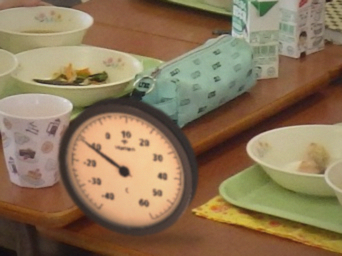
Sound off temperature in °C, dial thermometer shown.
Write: -10 °C
